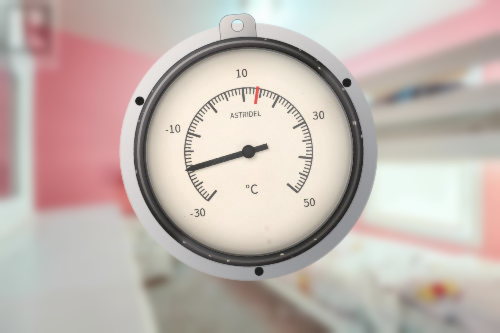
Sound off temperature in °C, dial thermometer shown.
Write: -20 °C
